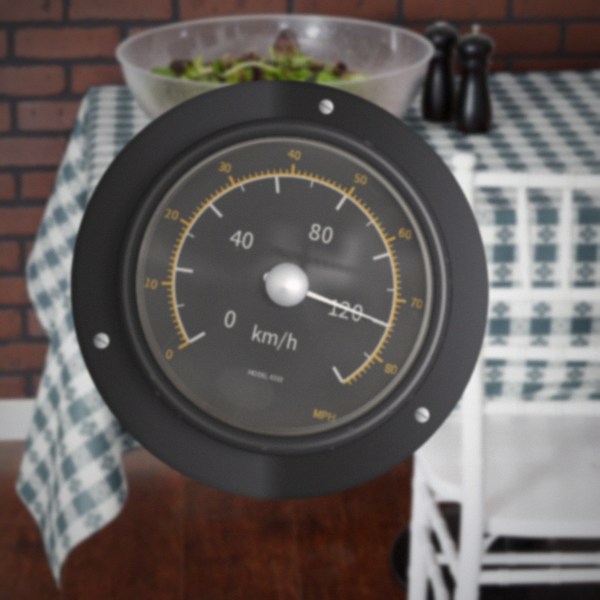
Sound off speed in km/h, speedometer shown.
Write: 120 km/h
